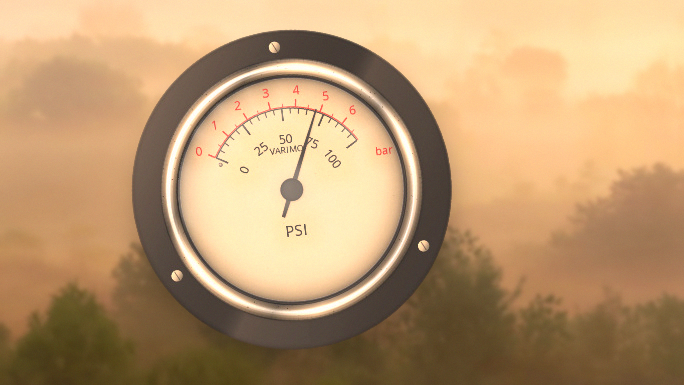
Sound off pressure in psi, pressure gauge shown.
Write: 70 psi
